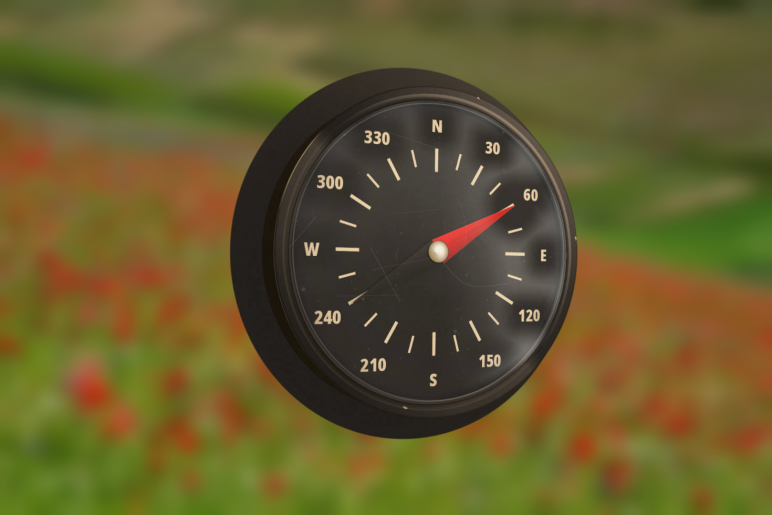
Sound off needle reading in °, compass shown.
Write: 60 °
